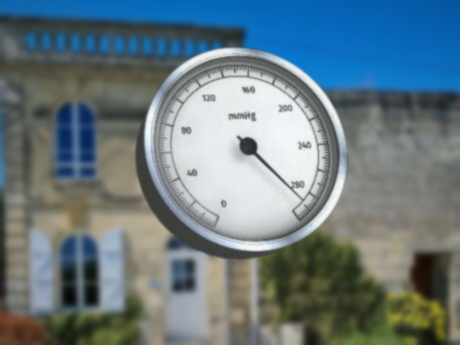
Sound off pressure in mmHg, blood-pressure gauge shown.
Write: 290 mmHg
